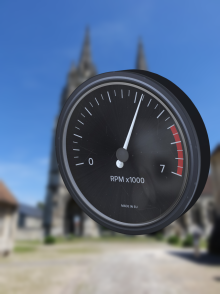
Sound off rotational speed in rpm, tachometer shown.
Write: 4250 rpm
